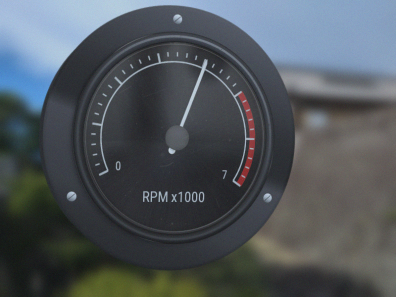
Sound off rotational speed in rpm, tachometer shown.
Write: 4000 rpm
